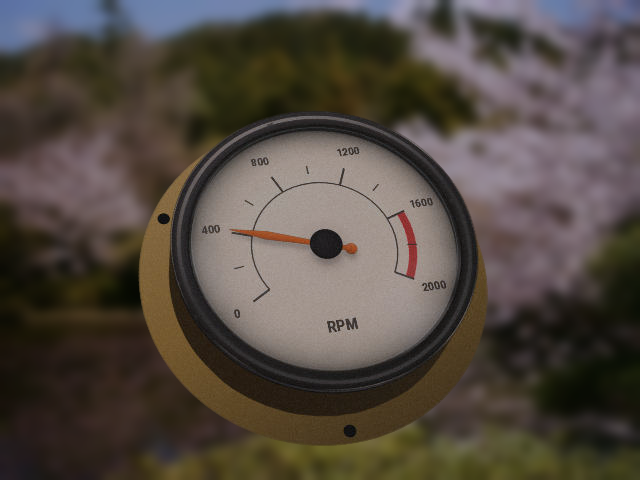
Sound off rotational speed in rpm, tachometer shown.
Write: 400 rpm
